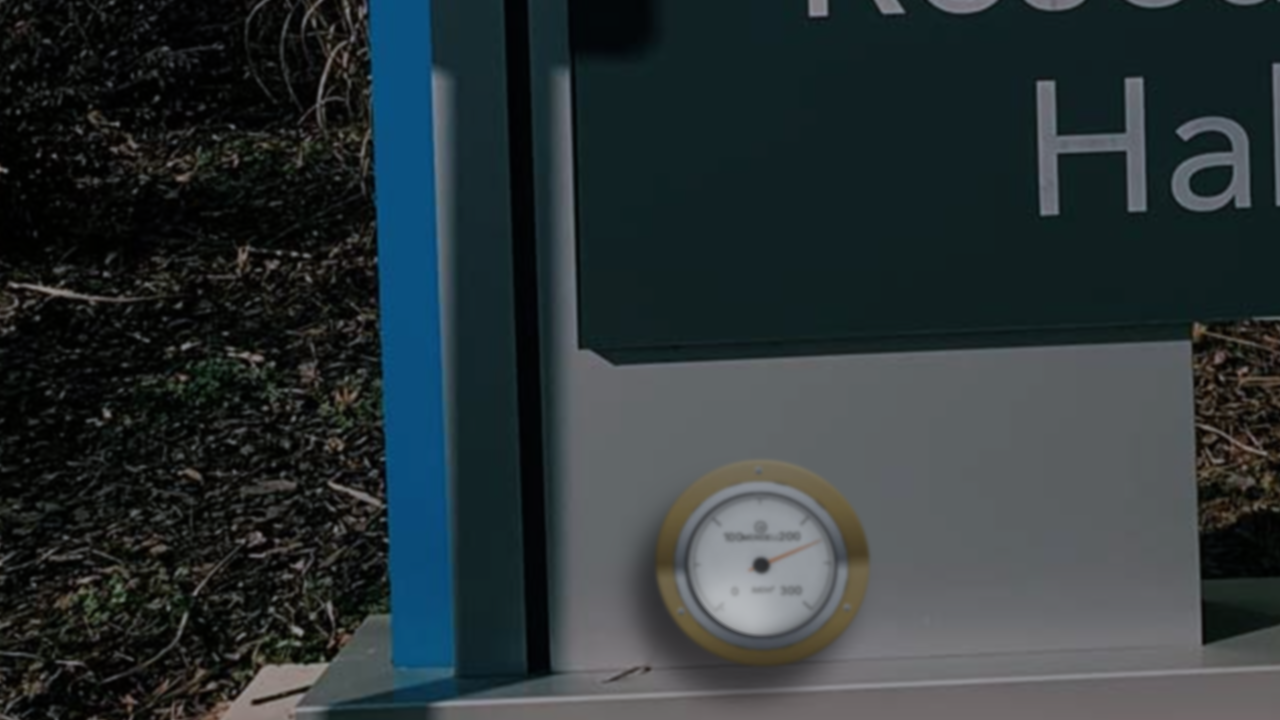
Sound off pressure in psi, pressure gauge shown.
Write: 225 psi
